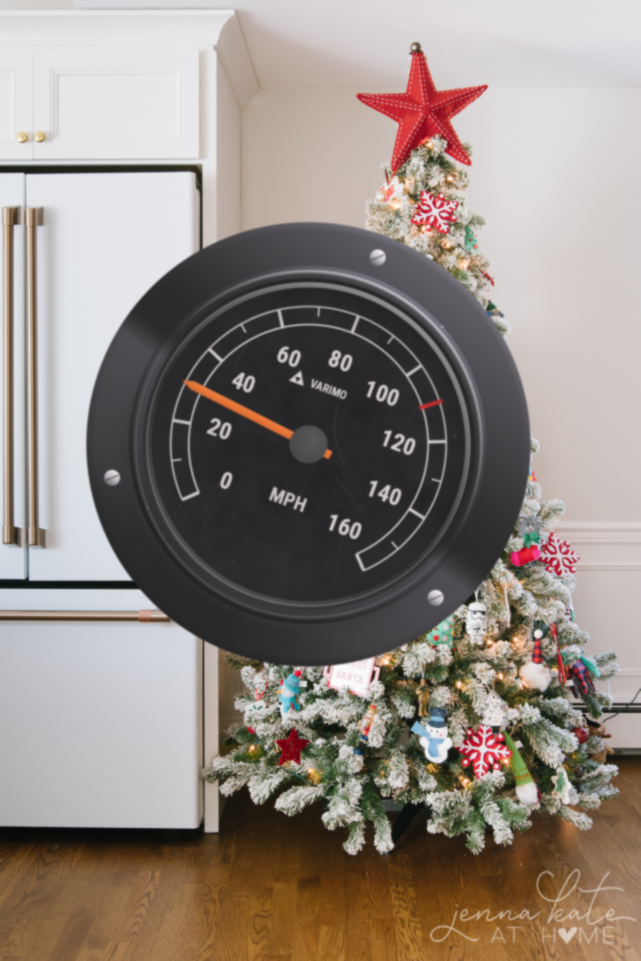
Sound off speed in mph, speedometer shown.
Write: 30 mph
